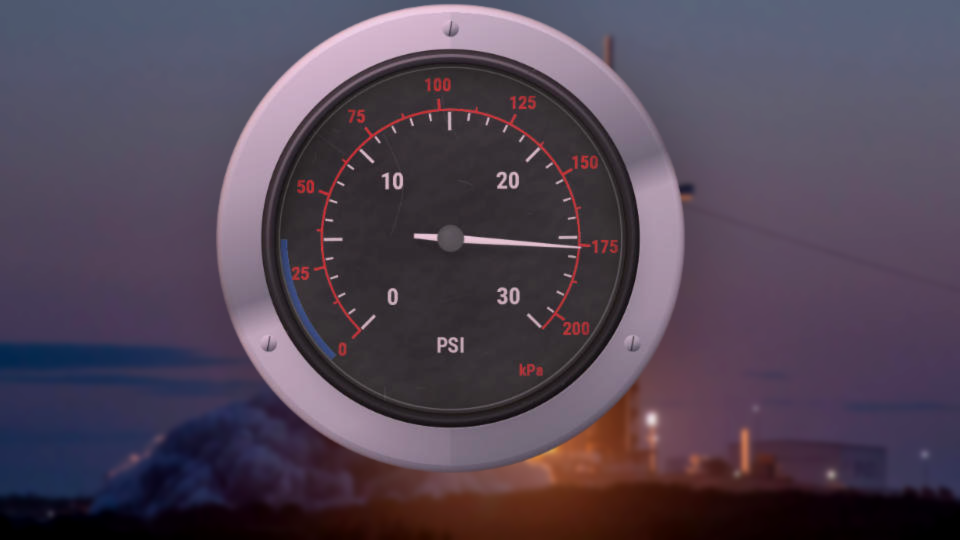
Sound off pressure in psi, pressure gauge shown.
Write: 25.5 psi
